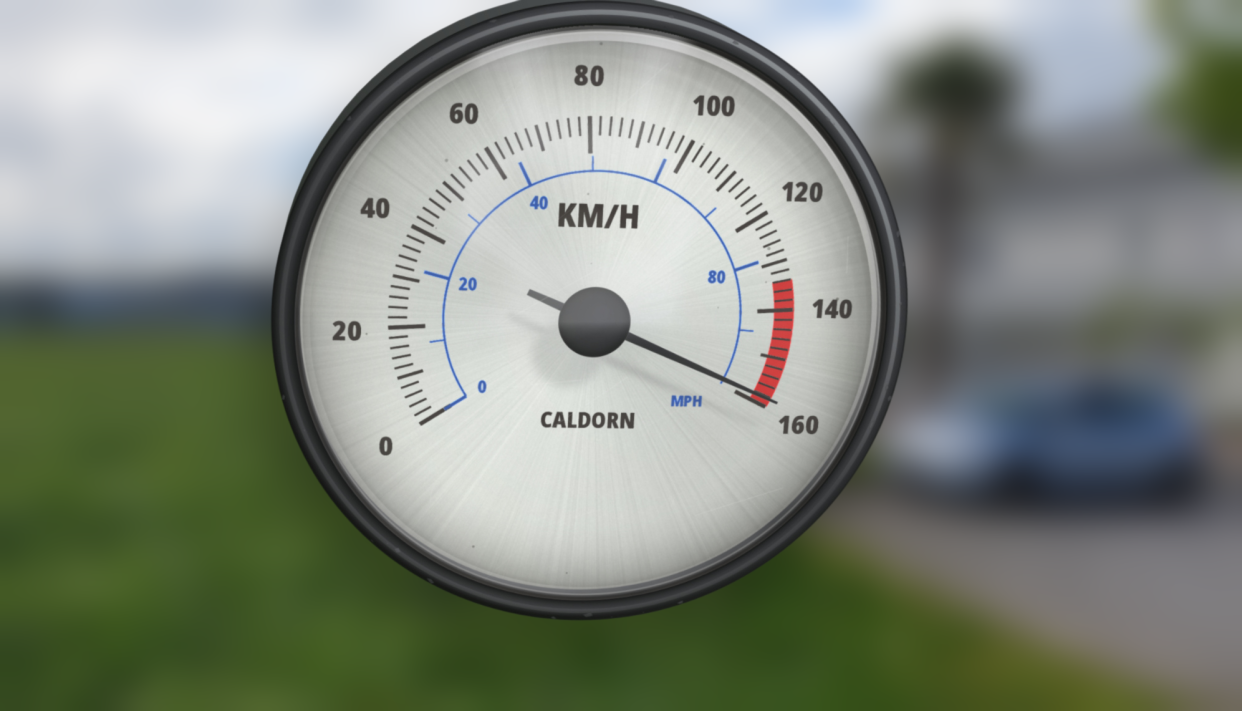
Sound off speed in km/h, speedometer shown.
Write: 158 km/h
